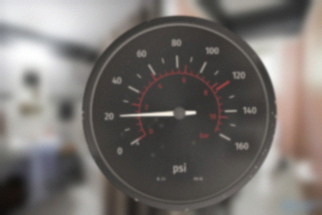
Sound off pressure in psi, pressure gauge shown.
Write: 20 psi
